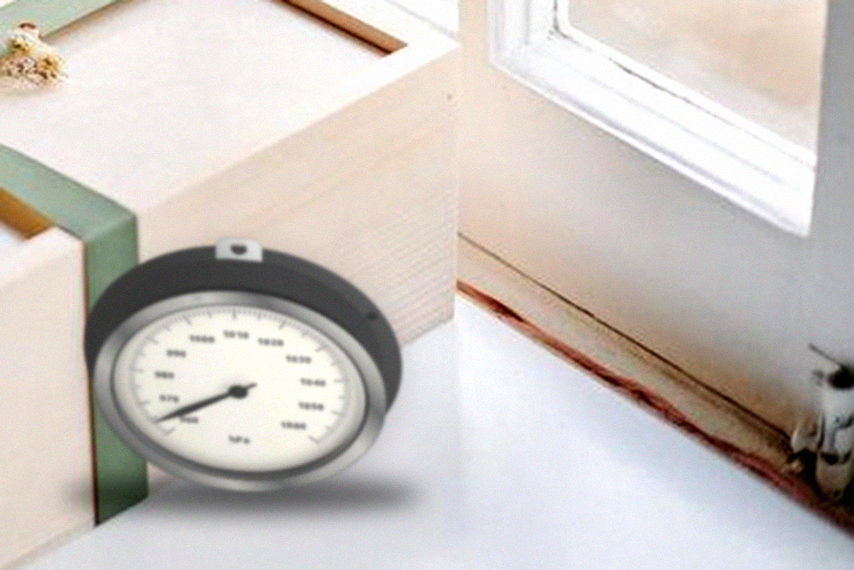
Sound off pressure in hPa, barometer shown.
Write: 965 hPa
